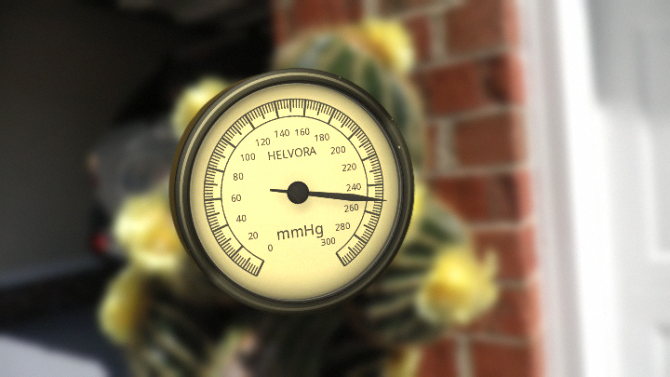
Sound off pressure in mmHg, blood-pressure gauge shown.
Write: 250 mmHg
